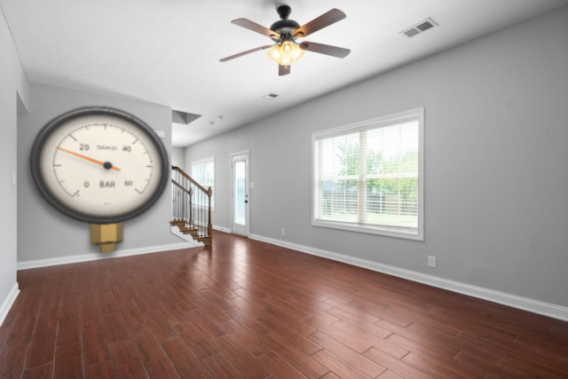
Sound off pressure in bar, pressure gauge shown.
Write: 15 bar
